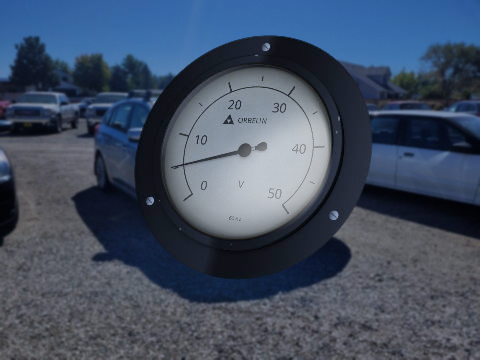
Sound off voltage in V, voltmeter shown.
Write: 5 V
